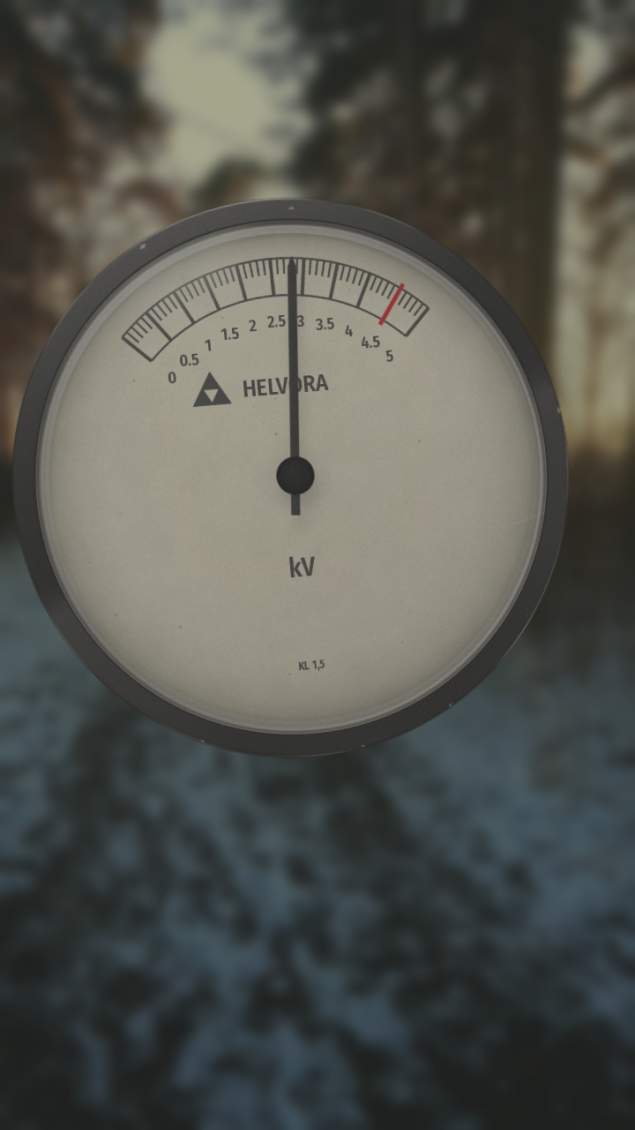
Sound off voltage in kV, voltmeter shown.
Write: 2.8 kV
